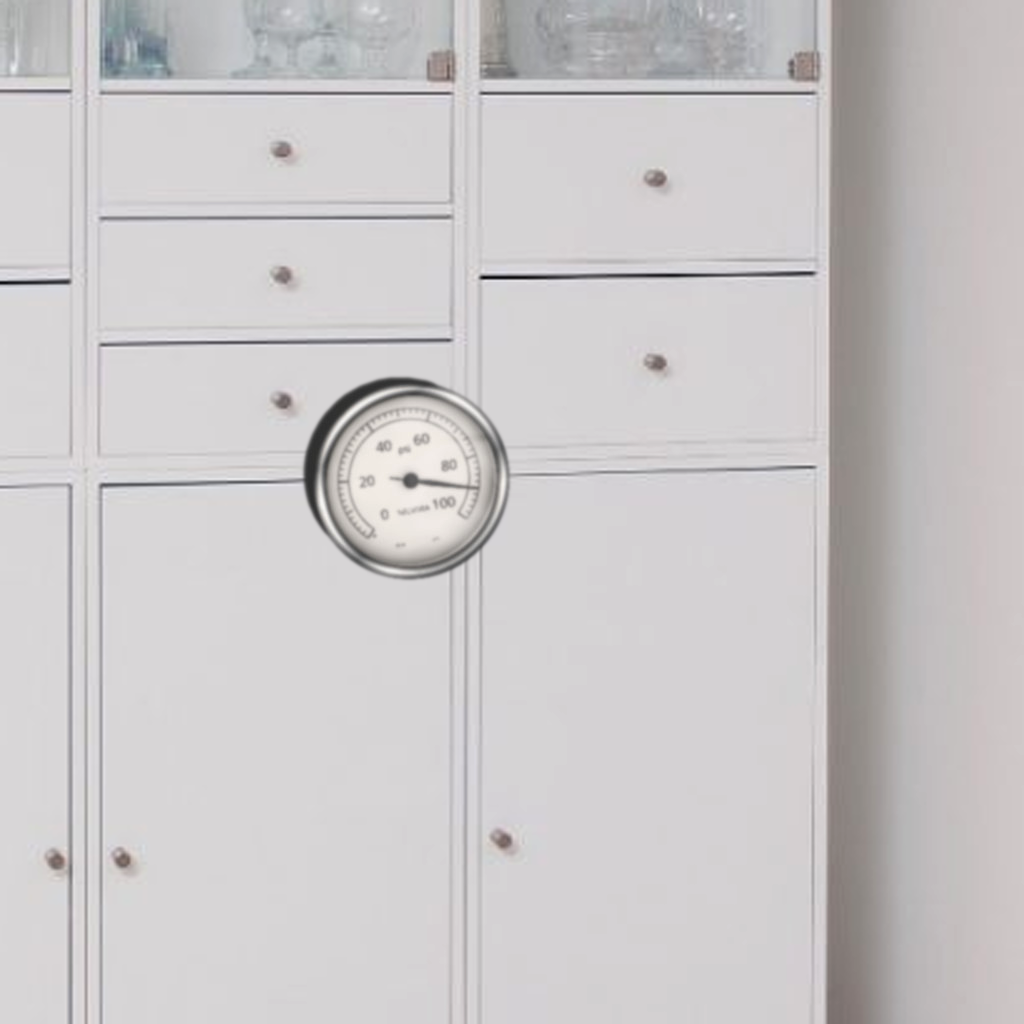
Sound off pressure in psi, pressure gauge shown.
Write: 90 psi
